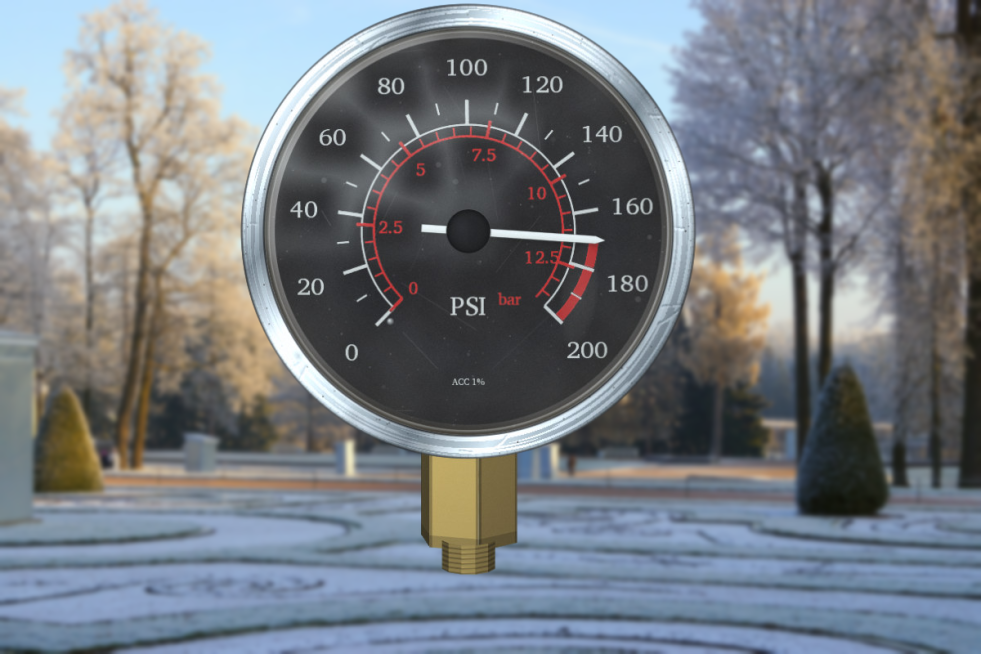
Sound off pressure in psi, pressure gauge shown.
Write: 170 psi
